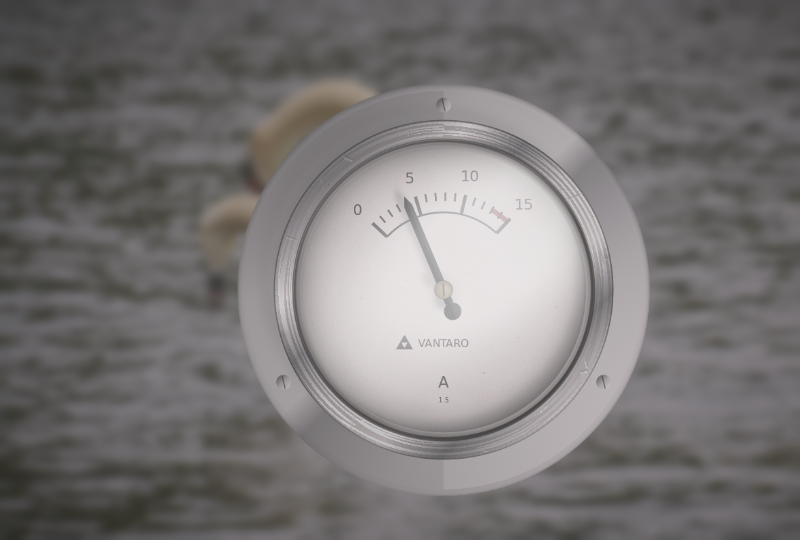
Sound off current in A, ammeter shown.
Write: 4 A
